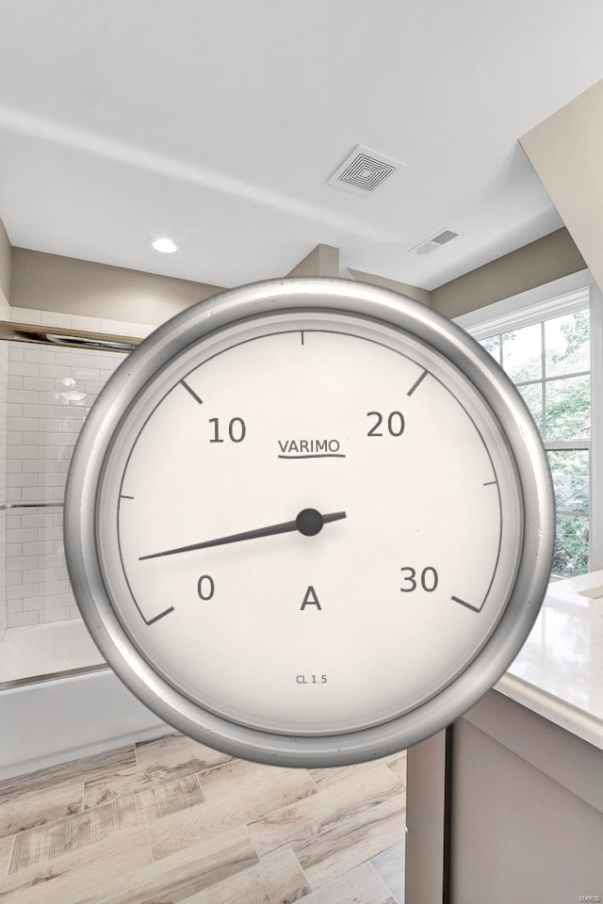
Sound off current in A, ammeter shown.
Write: 2.5 A
